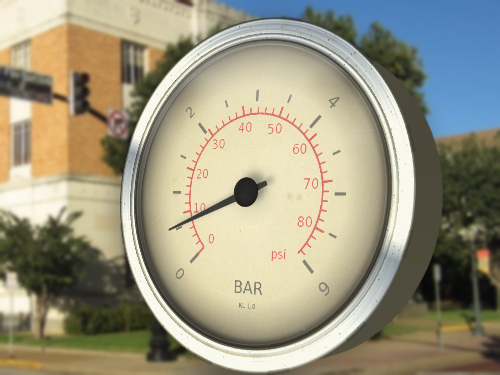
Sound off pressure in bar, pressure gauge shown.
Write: 0.5 bar
